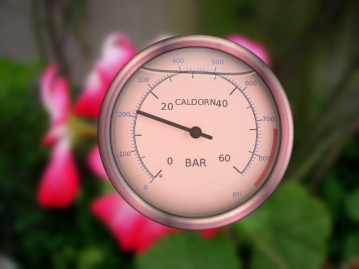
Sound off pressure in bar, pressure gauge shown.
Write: 15 bar
